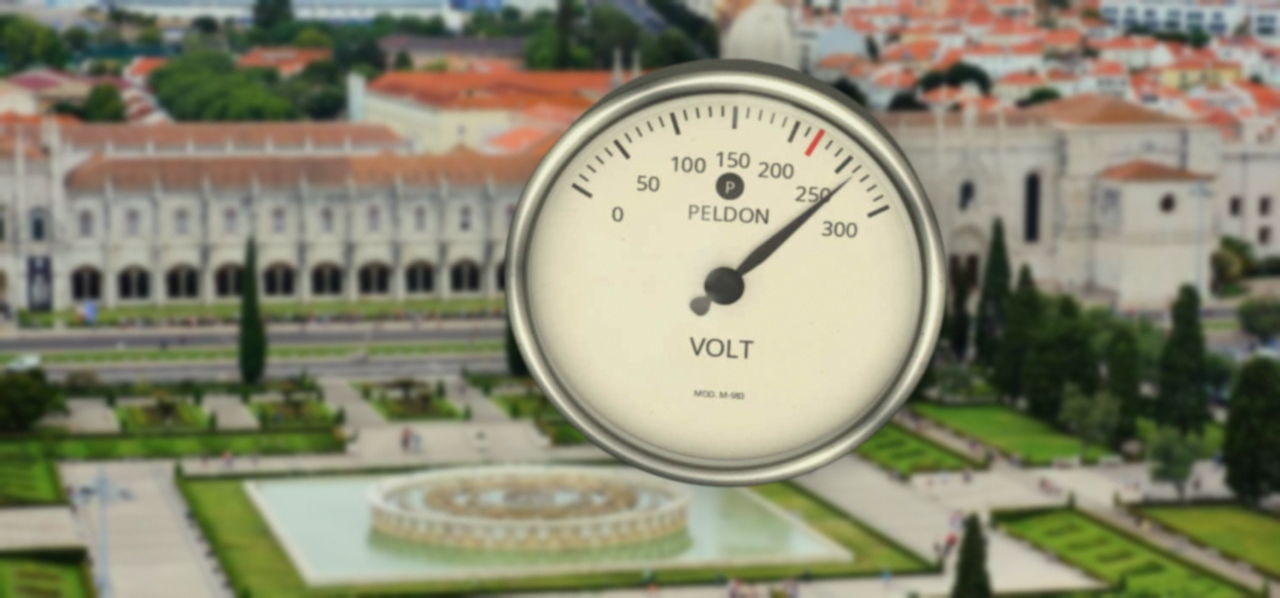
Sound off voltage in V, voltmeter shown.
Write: 260 V
